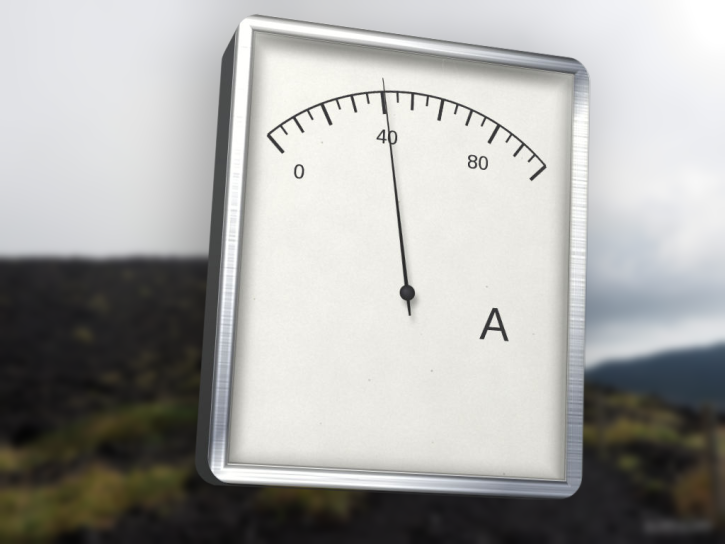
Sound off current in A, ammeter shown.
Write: 40 A
